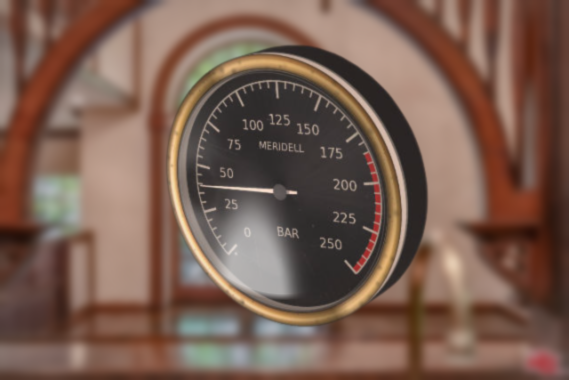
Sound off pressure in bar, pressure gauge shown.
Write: 40 bar
